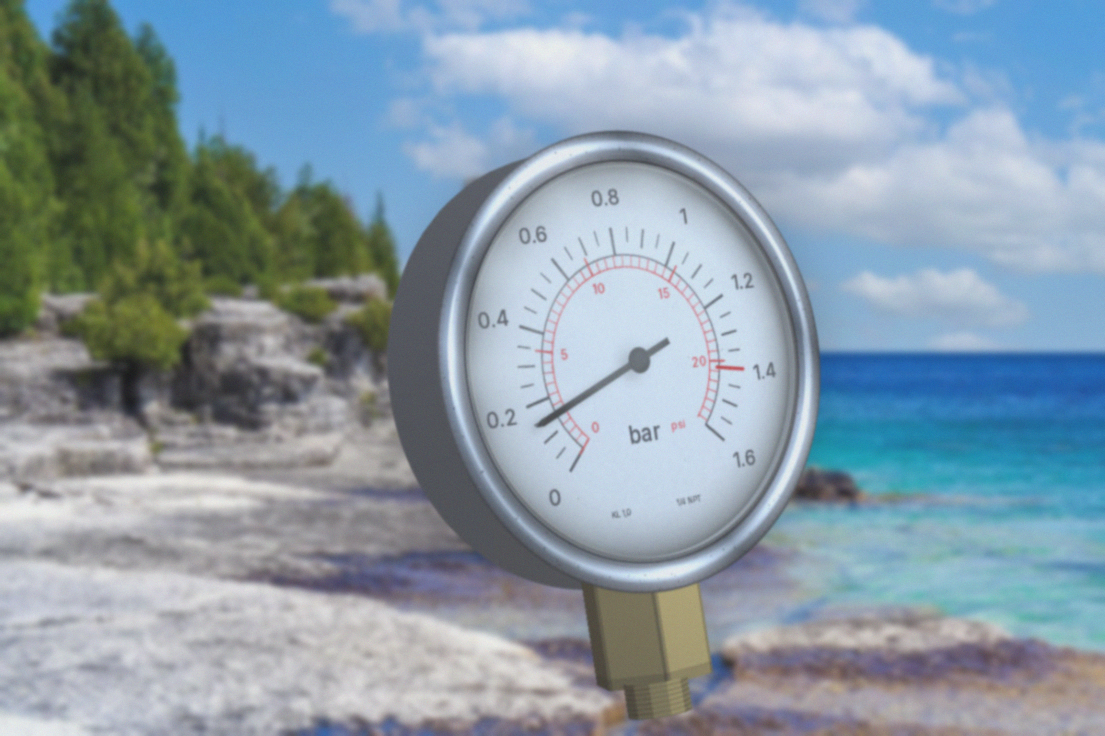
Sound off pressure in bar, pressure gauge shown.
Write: 0.15 bar
